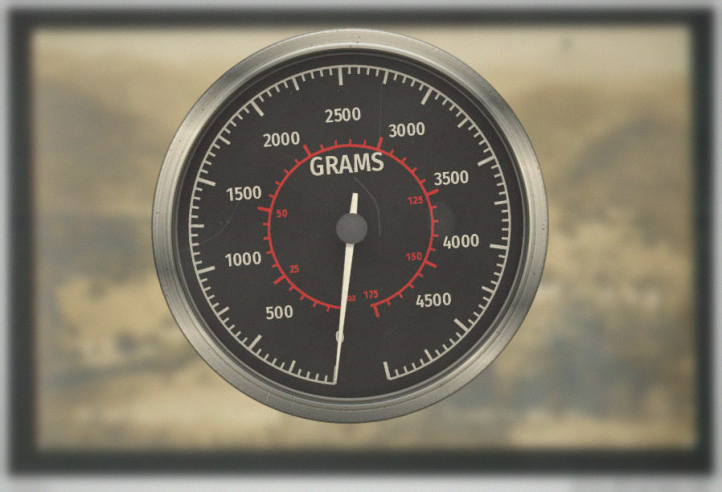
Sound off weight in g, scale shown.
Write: 0 g
